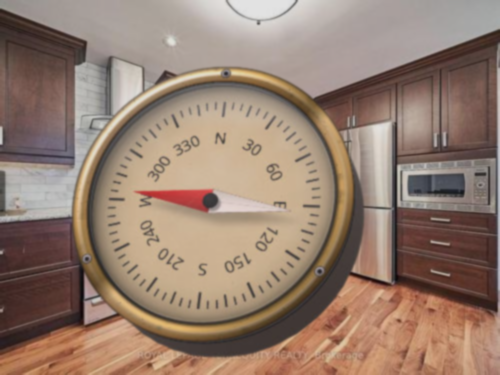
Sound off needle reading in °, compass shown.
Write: 275 °
